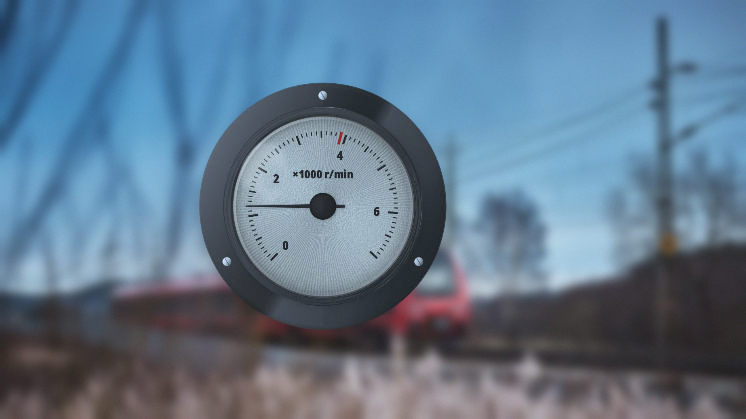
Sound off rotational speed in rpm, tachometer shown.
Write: 1200 rpm
